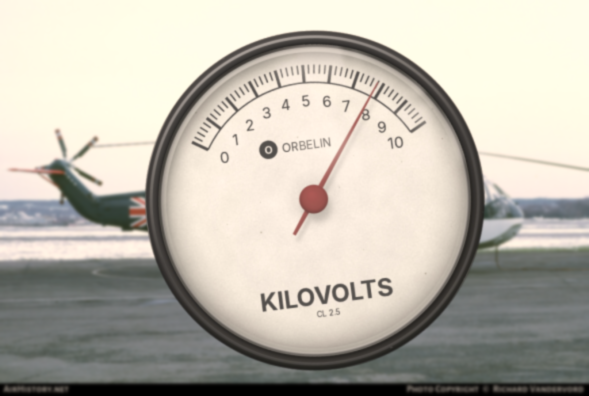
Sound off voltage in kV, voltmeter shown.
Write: 7.8 kV
